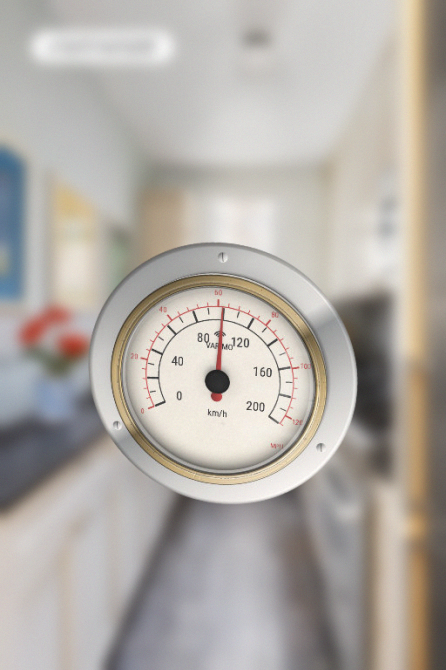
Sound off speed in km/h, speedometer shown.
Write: 100 km/h
